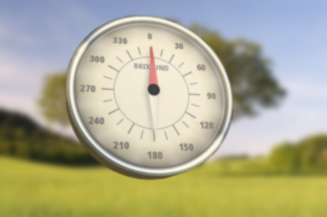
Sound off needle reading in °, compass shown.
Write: 0 °
